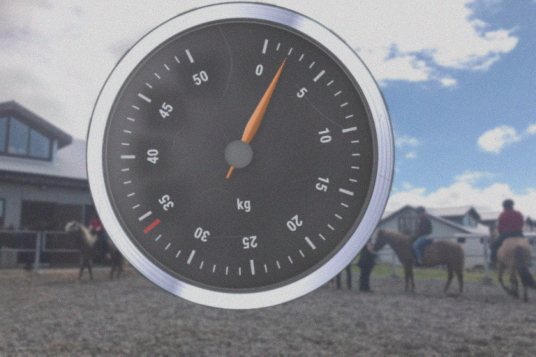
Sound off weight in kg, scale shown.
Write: 2 kg
